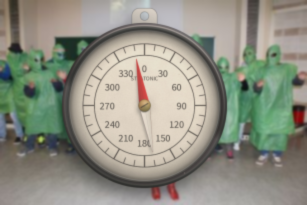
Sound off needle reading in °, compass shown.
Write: 350 °
